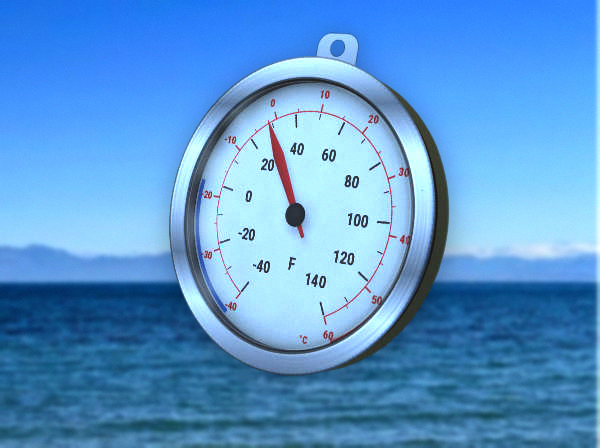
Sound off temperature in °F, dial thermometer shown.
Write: 30 °F
